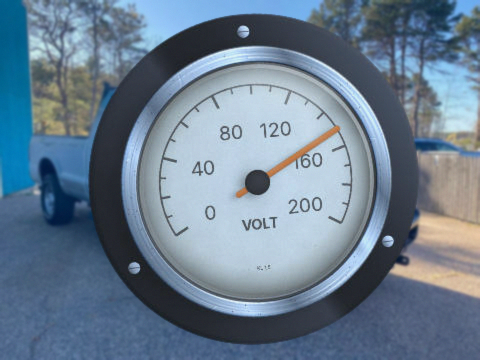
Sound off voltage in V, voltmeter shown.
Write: 150 V
